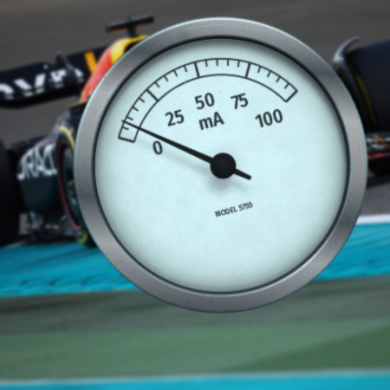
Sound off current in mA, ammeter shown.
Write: 7.5 mA
